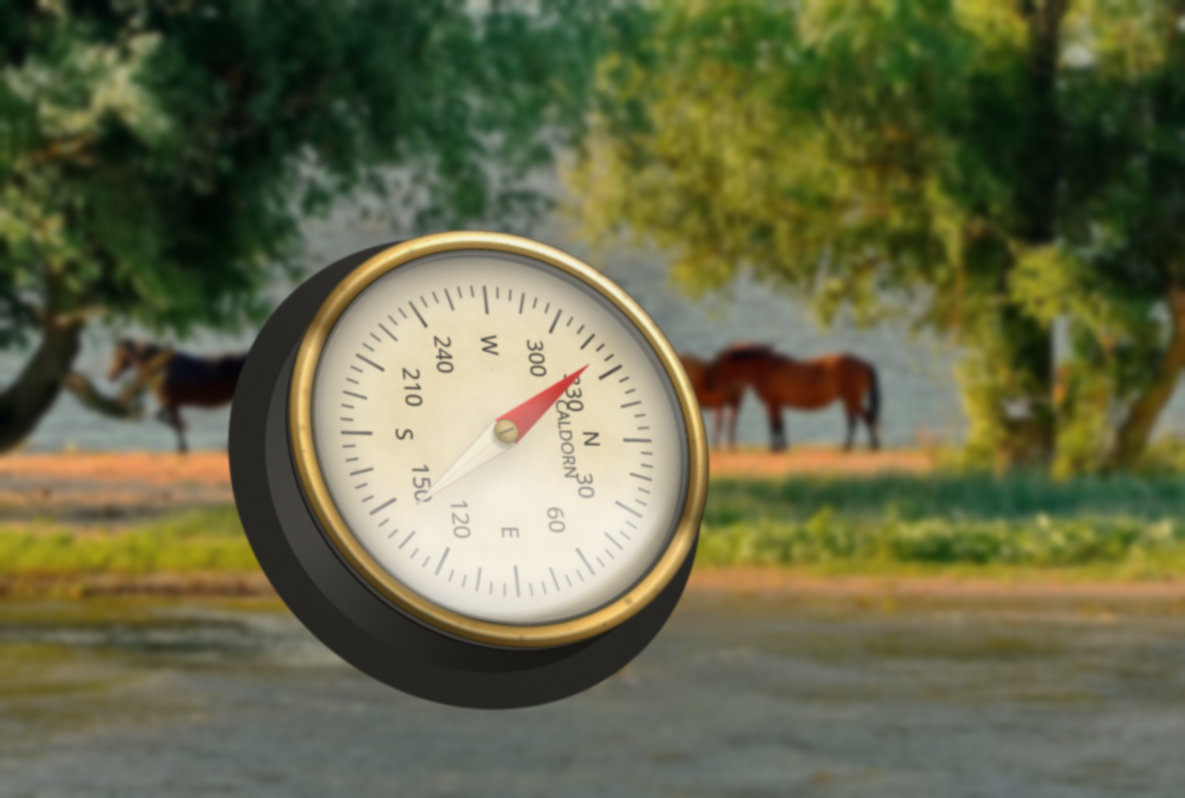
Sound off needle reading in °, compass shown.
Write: 322.5 °
